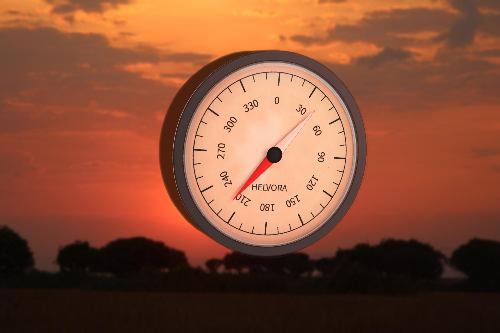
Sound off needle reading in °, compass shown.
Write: 220 °
